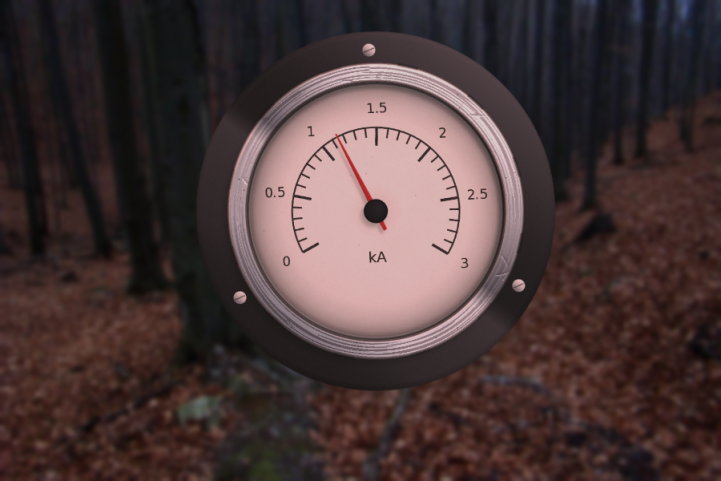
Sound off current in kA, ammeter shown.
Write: 1.15 kA
